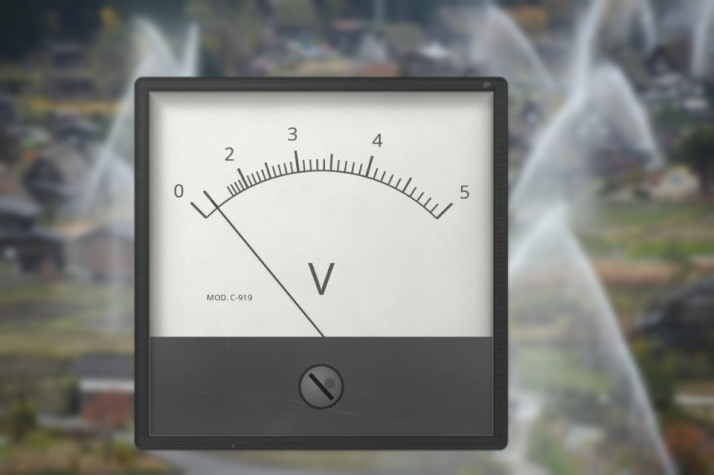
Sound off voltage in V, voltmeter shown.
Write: 1 V
